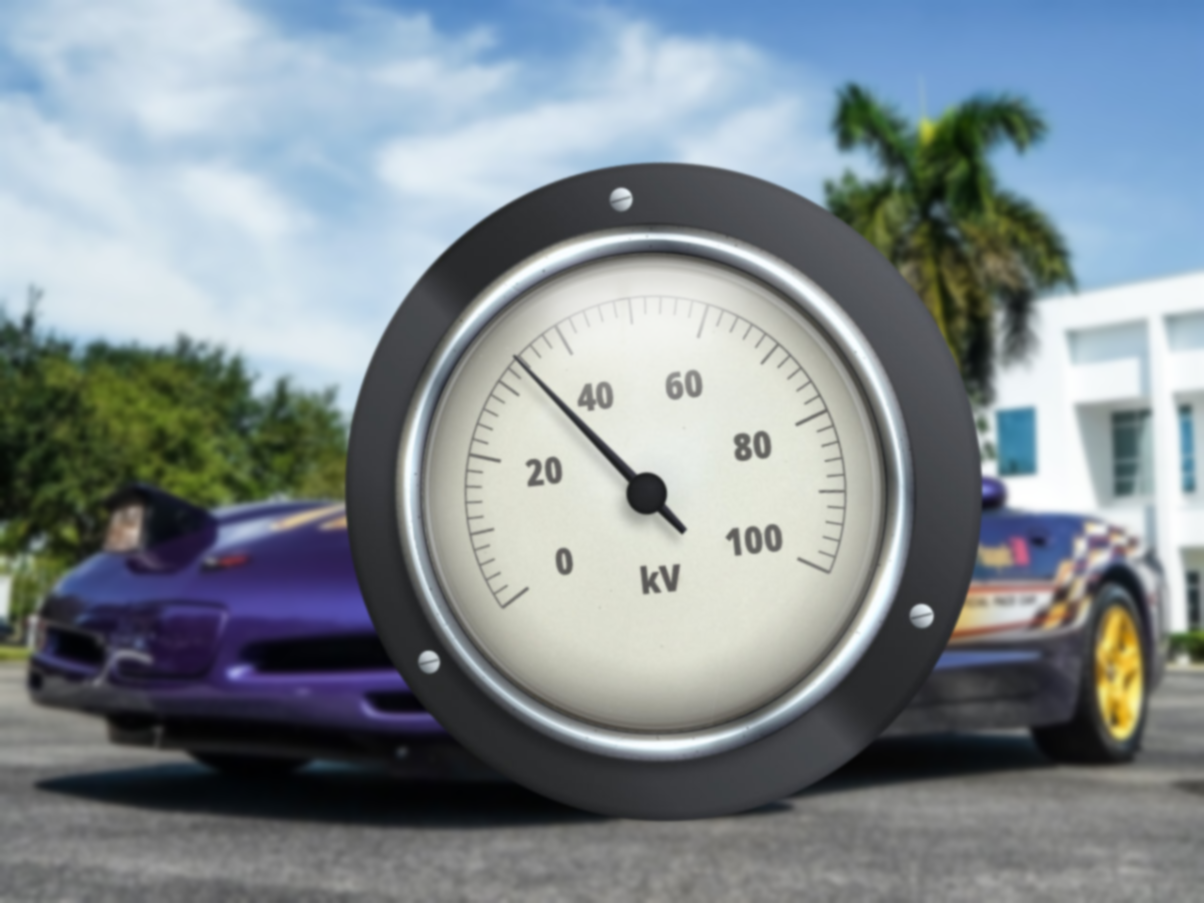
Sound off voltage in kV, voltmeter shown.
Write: 34 kV
